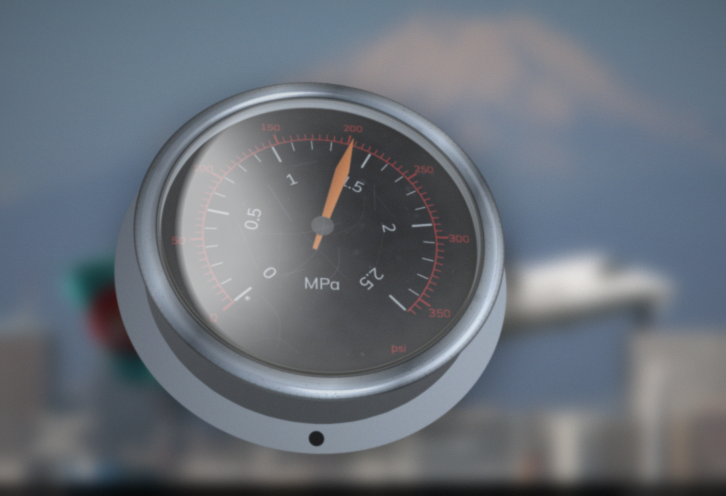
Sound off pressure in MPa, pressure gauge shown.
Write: 1.4 MPa
